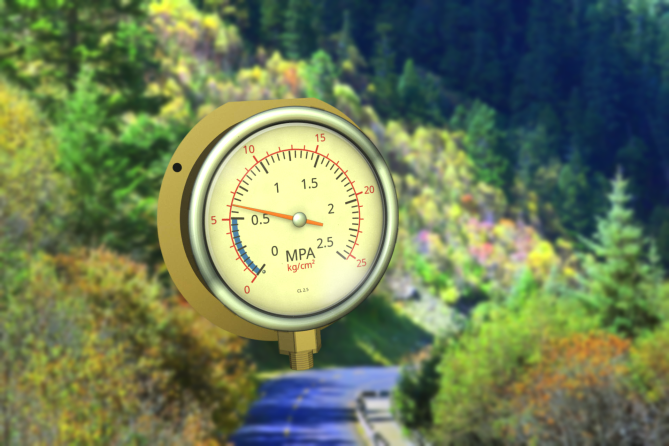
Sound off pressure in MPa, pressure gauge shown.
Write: 0.6 MPa
